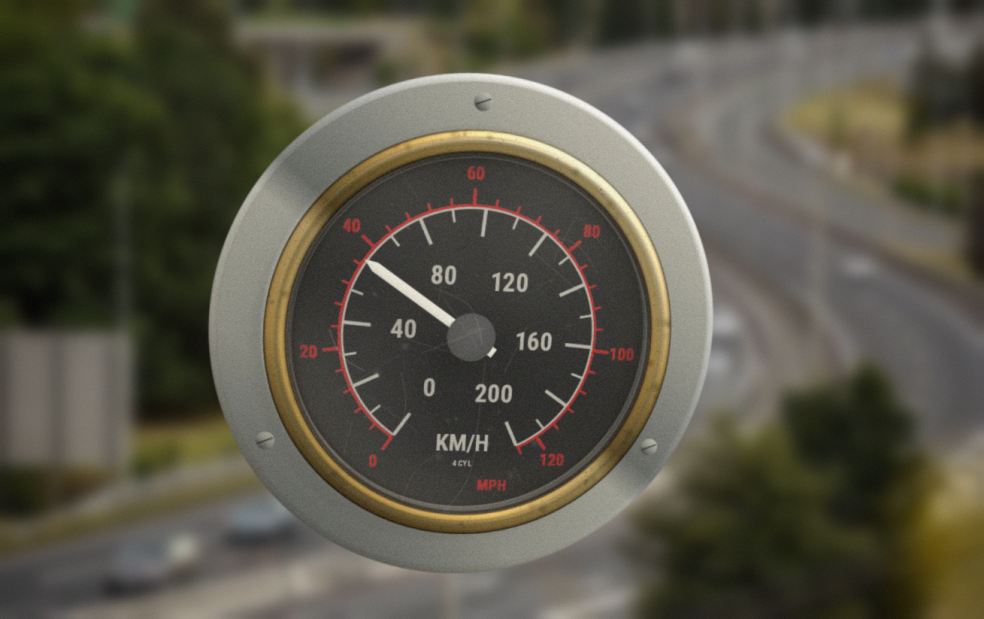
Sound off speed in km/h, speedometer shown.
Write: 60 km/h
